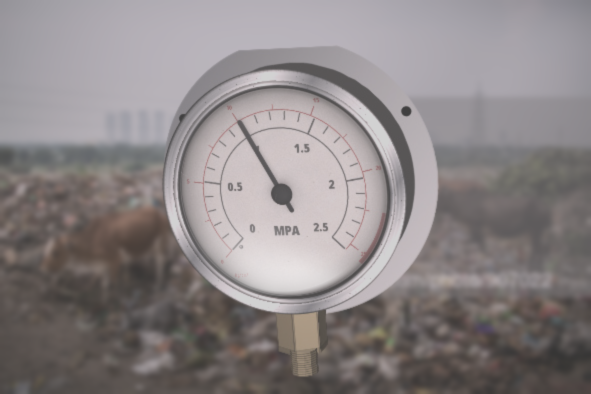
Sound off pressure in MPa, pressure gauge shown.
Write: 1 MPa
